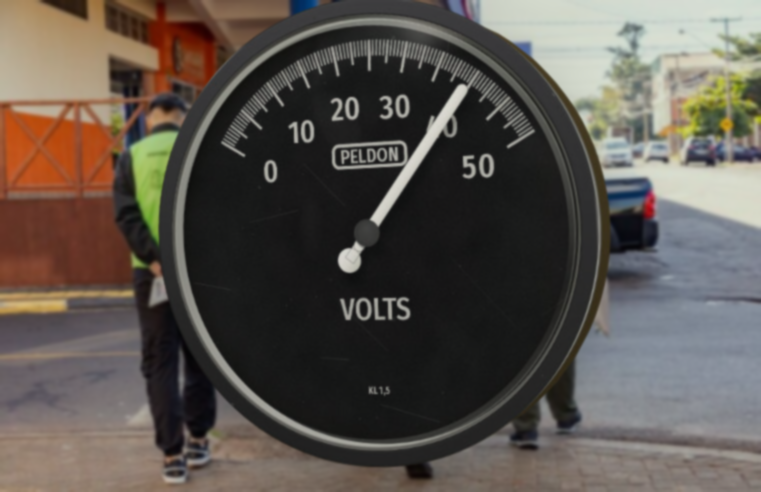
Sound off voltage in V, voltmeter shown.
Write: 40 V
